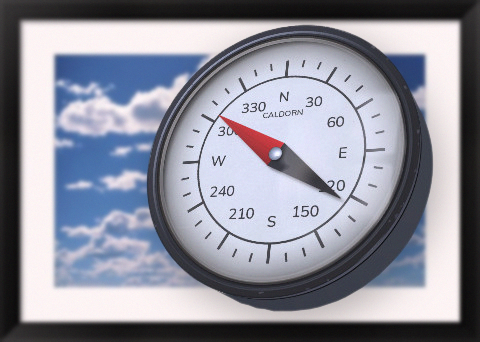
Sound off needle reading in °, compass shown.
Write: 305 °
